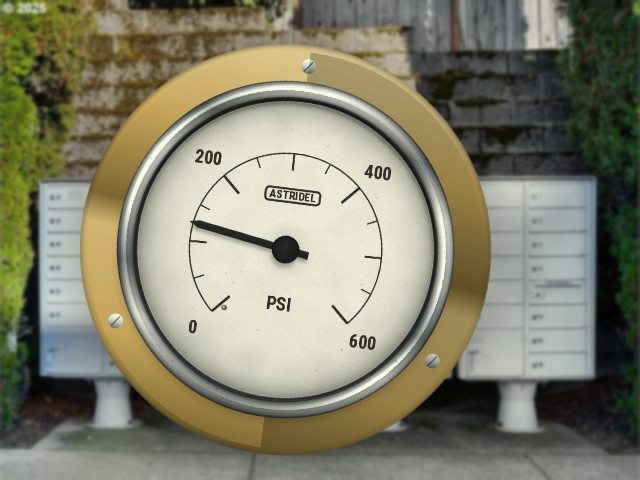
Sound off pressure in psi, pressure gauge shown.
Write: 125 psi
